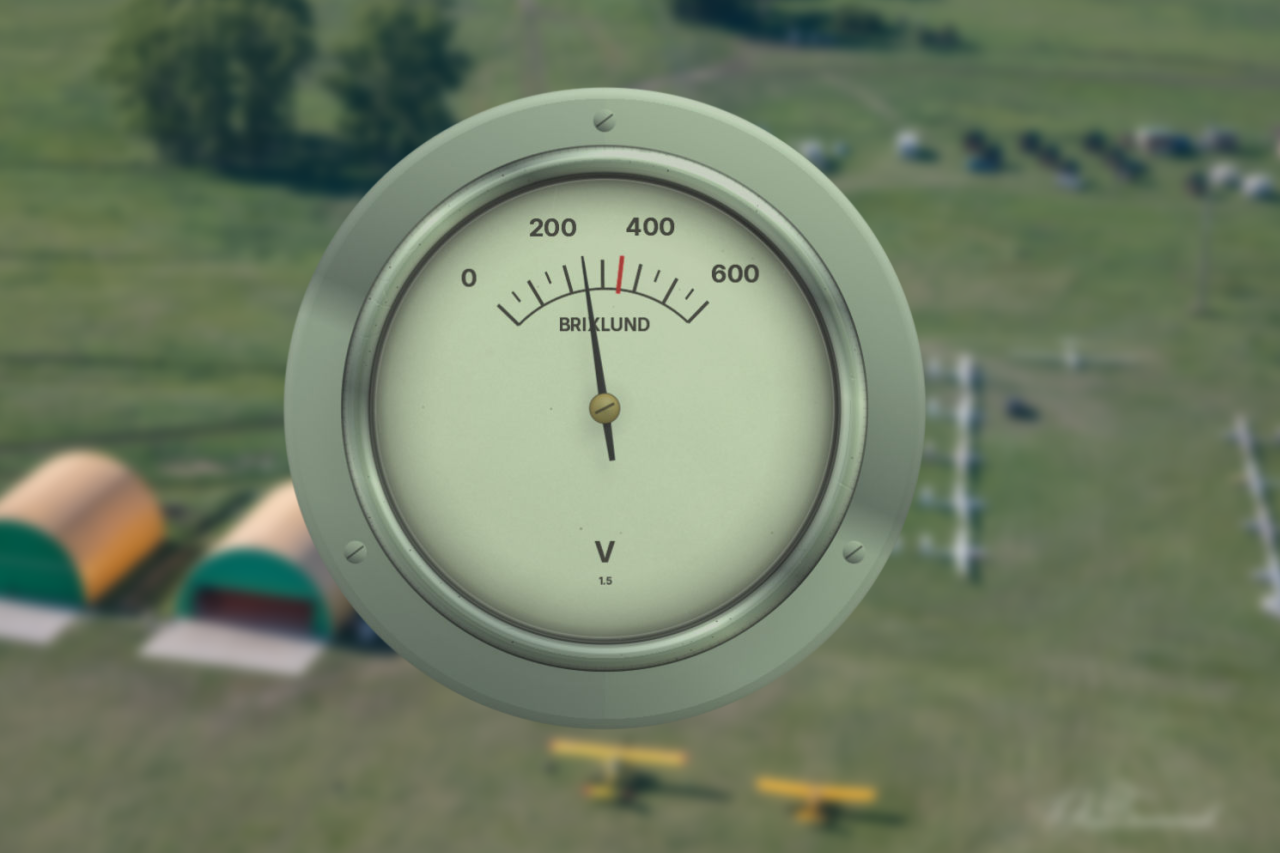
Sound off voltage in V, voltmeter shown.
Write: 250 V
